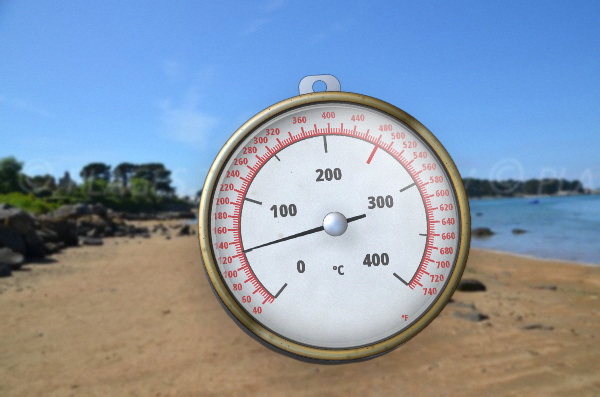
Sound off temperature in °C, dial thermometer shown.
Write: 50 °C
